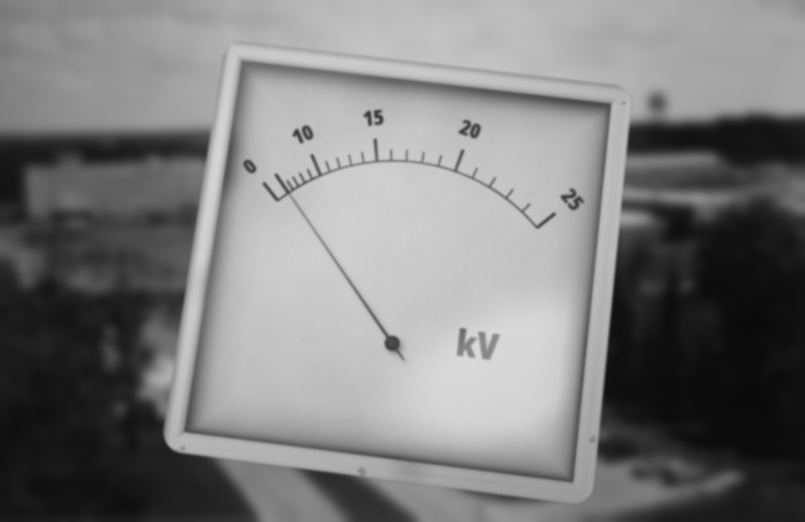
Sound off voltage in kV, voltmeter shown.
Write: 5 kV
